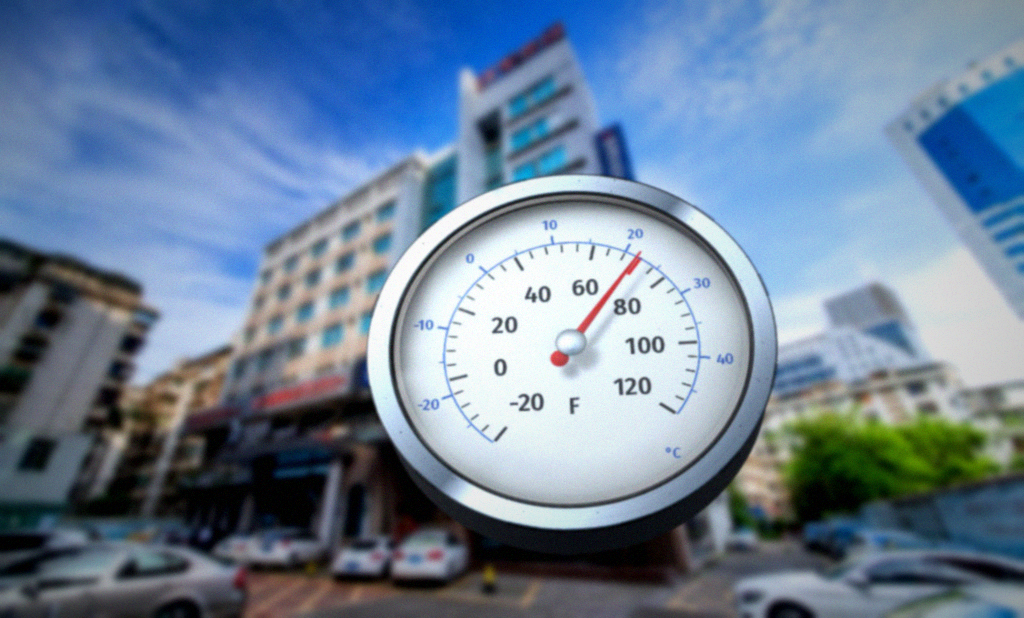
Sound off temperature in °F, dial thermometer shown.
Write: 72 °F
